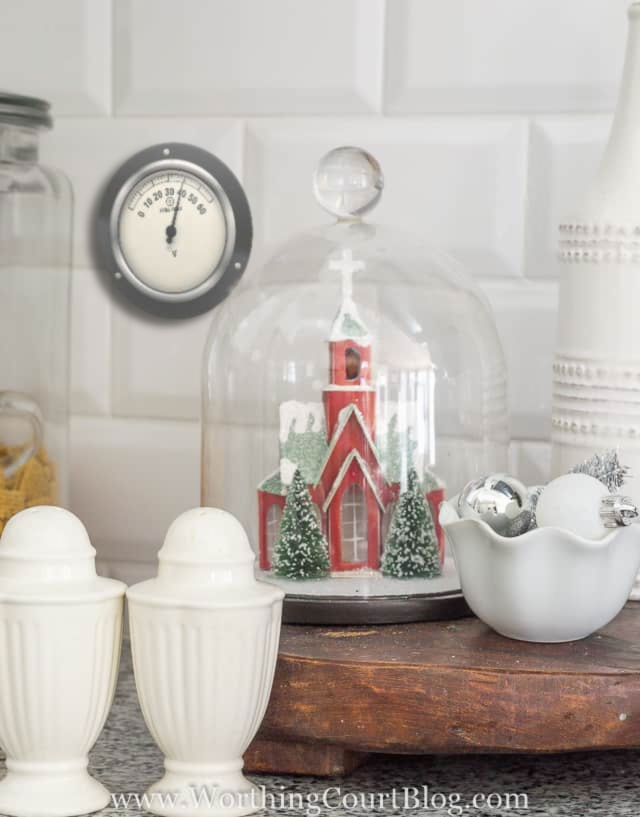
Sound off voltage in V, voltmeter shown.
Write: 40 V
